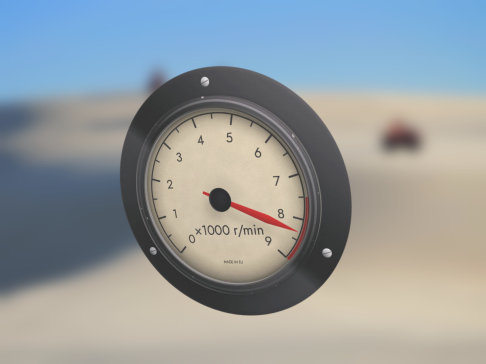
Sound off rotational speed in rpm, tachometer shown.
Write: 8250 rpm
